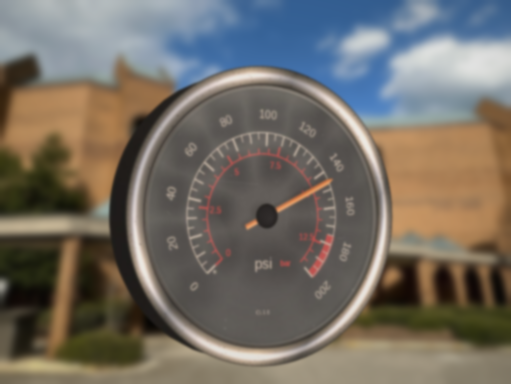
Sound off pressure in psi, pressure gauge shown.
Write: 145 psi
